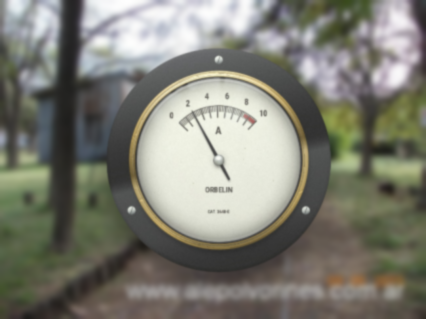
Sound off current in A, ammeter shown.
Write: 2 A
